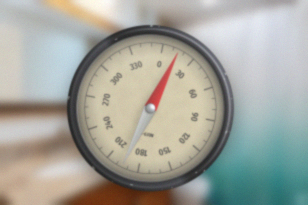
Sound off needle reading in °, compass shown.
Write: 15 °
